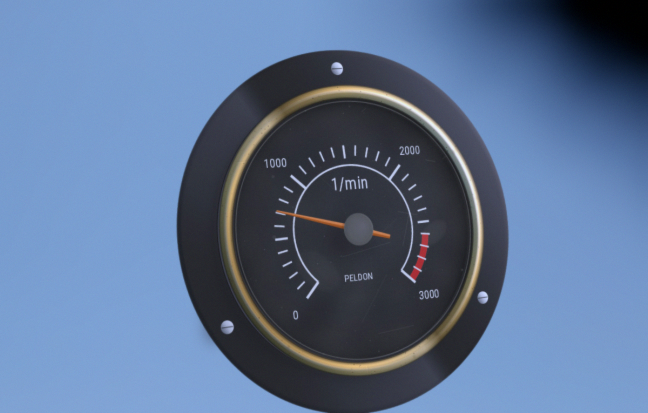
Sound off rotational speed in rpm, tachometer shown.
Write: 700 rpm
